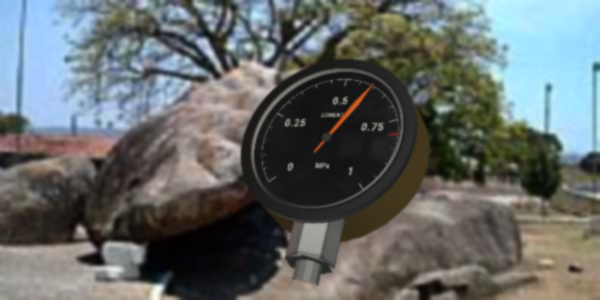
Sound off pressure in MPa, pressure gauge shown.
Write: 0.6 MPa
